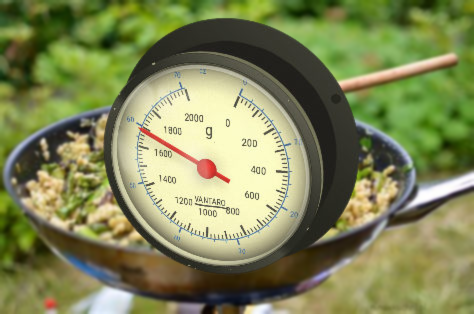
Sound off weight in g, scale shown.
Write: 1700 g
